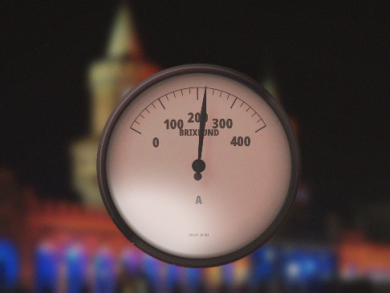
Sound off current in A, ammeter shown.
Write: 220 A
